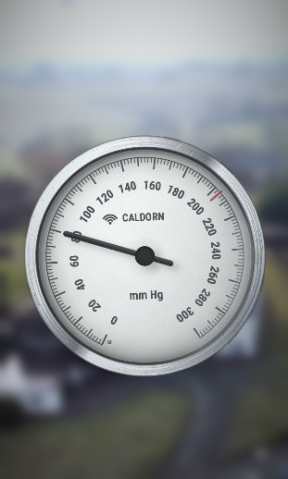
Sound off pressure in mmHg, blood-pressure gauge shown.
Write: 80 mmHg
